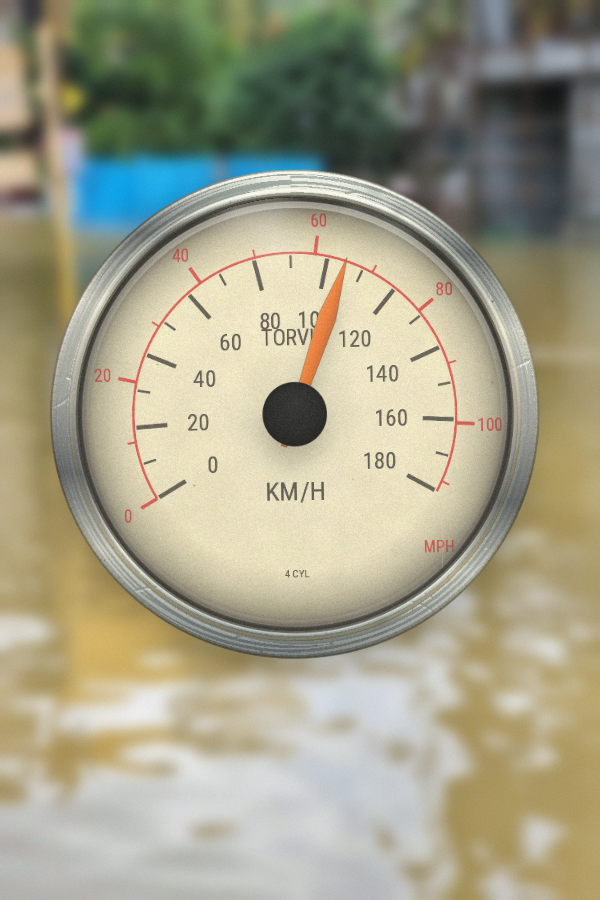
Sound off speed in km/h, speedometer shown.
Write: 105 km/h
